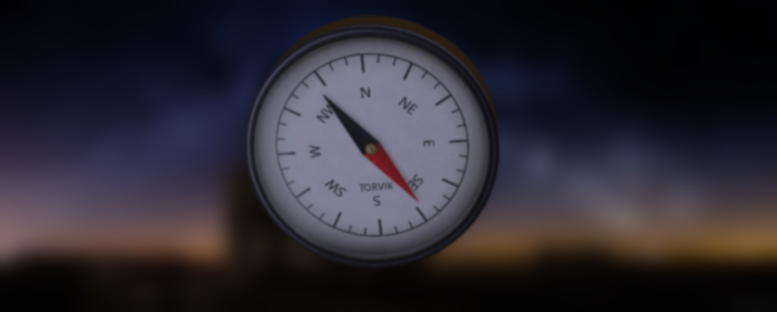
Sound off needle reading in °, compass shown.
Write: 145 °
